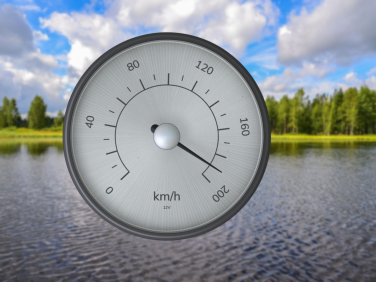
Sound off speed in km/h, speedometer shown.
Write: 190 km/h
